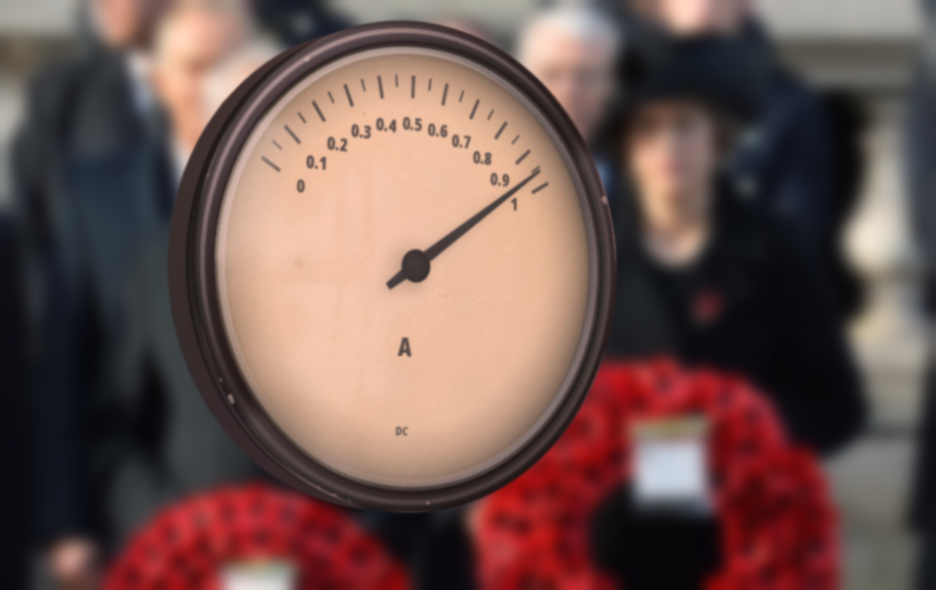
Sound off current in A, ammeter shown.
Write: 0.95 A
